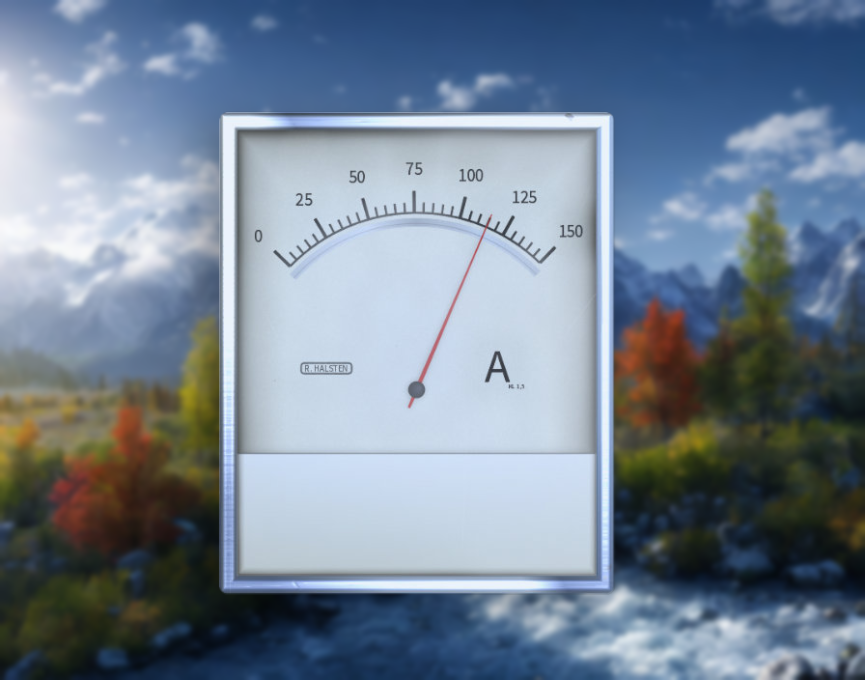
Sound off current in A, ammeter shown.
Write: 115 A
